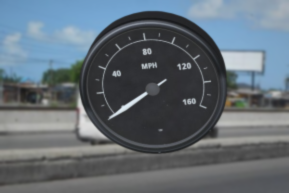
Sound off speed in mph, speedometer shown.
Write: 0 mph
